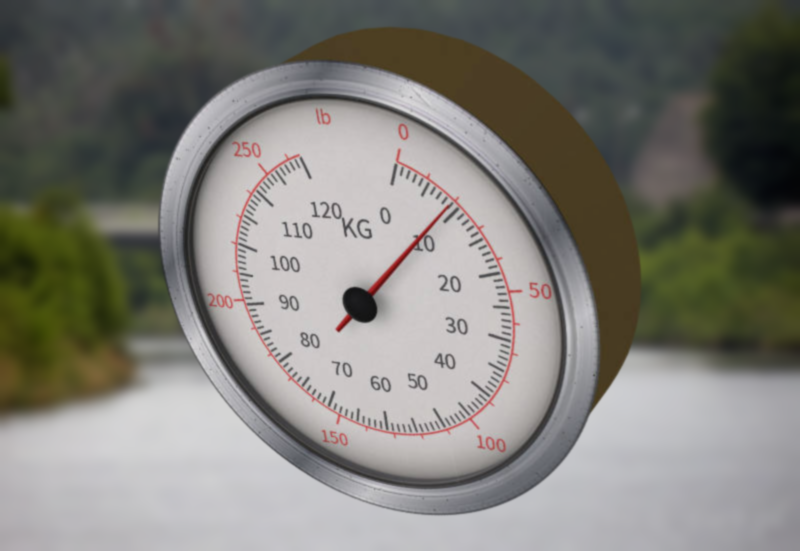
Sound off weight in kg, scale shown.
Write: 9 kg
